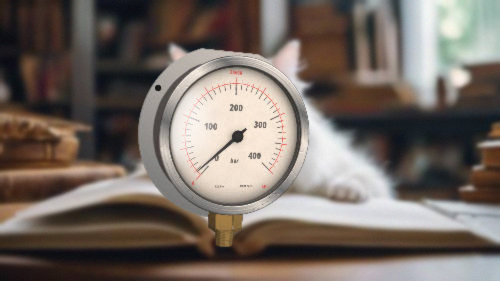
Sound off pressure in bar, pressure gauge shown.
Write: 10 bar
